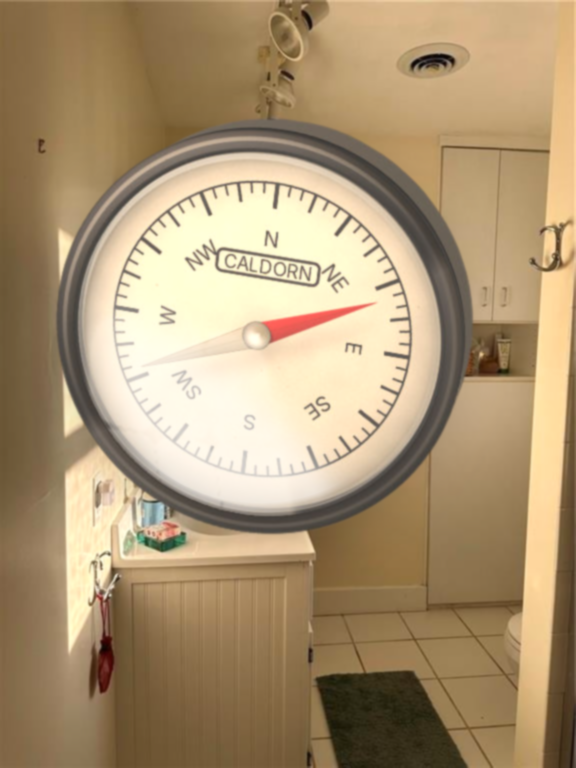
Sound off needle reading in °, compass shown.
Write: 65 °
